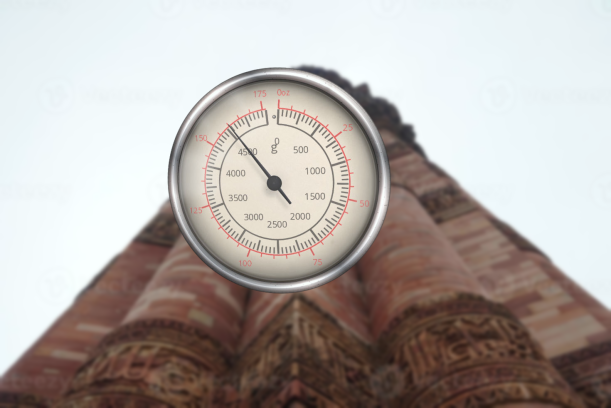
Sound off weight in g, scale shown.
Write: 4550 g
